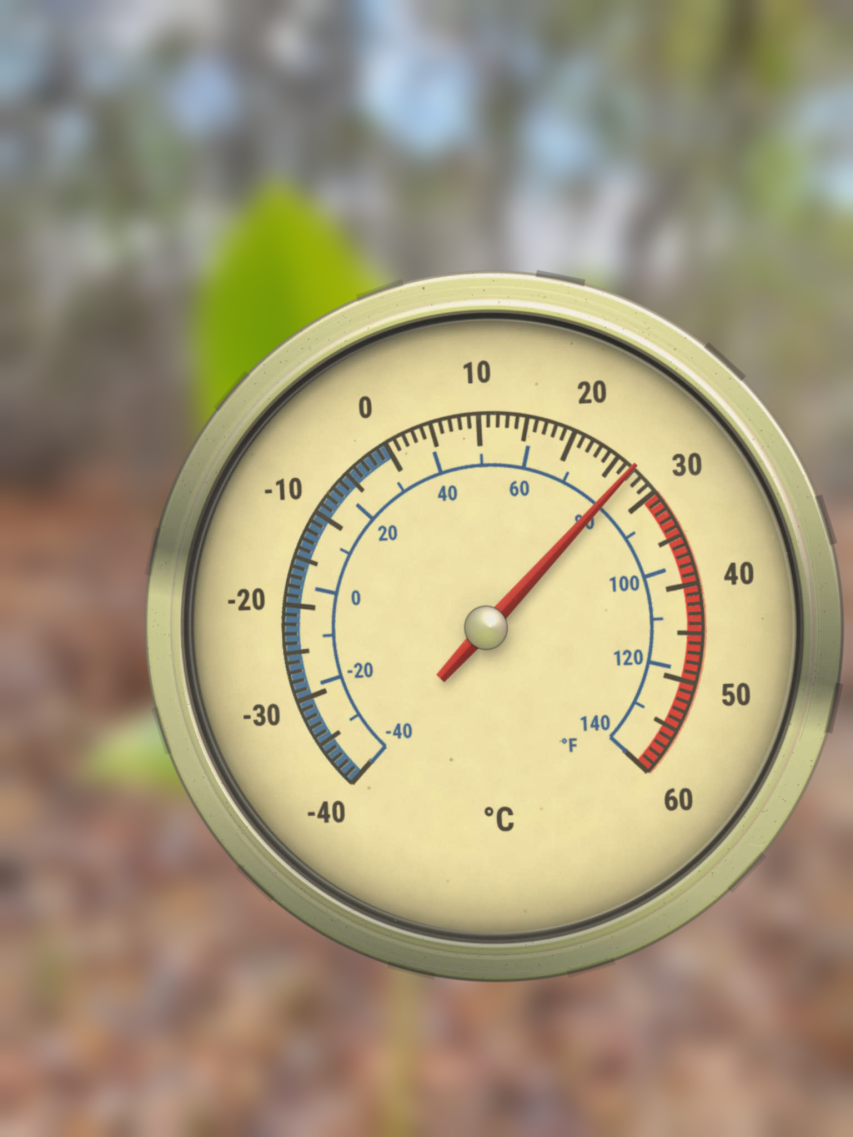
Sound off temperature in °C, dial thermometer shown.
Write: 27 °C
